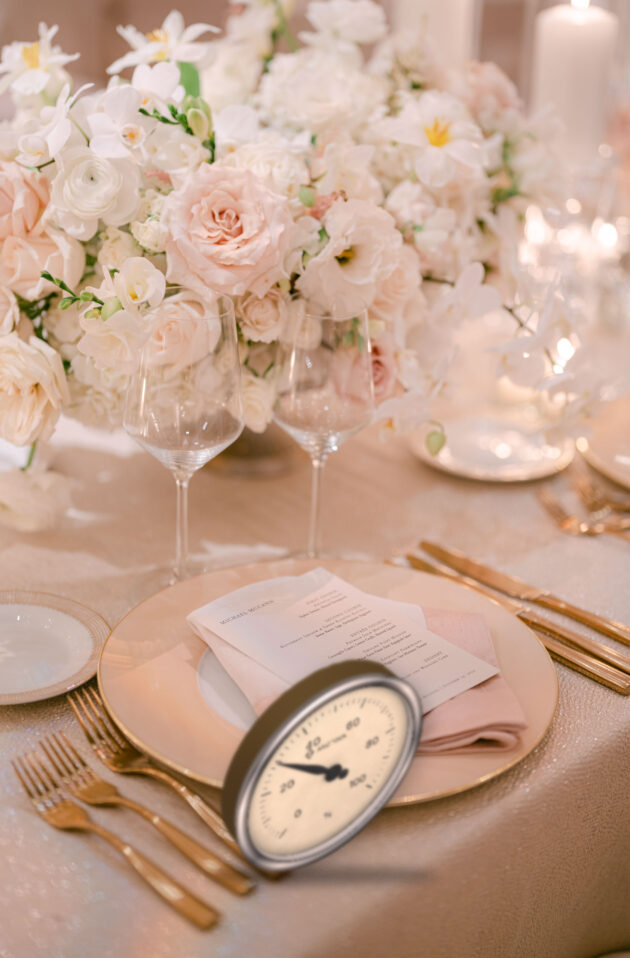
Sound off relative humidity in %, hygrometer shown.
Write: 30 %
